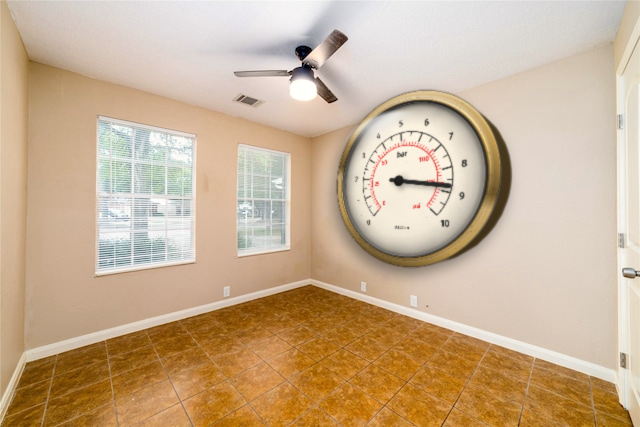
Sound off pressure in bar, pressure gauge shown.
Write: 8.75 bar
